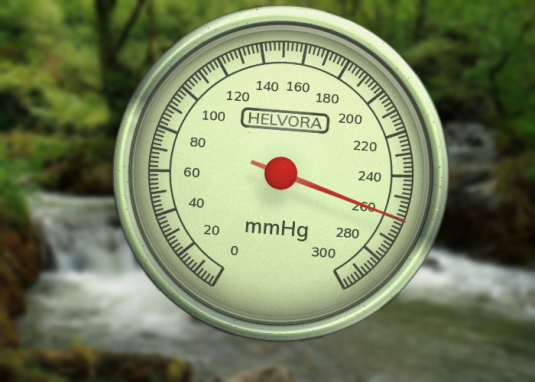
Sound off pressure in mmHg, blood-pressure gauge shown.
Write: 260 mmHg
